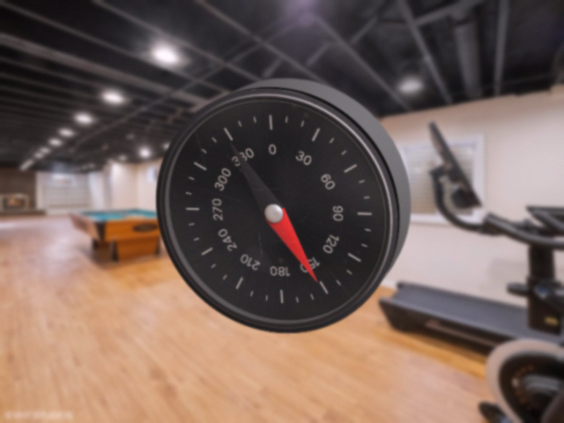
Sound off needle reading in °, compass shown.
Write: 150 °
